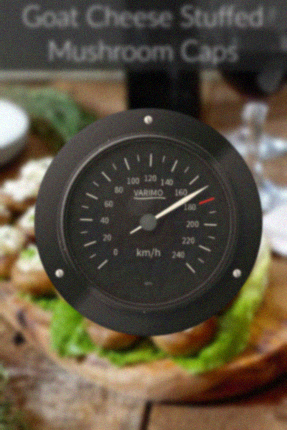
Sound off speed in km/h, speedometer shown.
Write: 170 km/h
